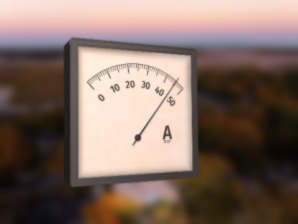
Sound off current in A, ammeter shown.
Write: 45 A
